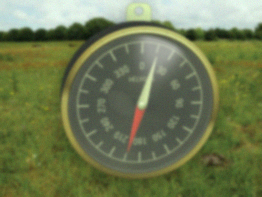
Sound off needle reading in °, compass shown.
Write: 195 °
